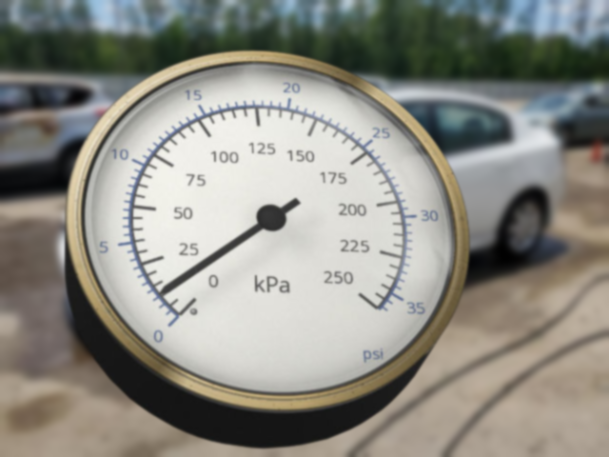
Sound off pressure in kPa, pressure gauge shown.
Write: 10 kPa
